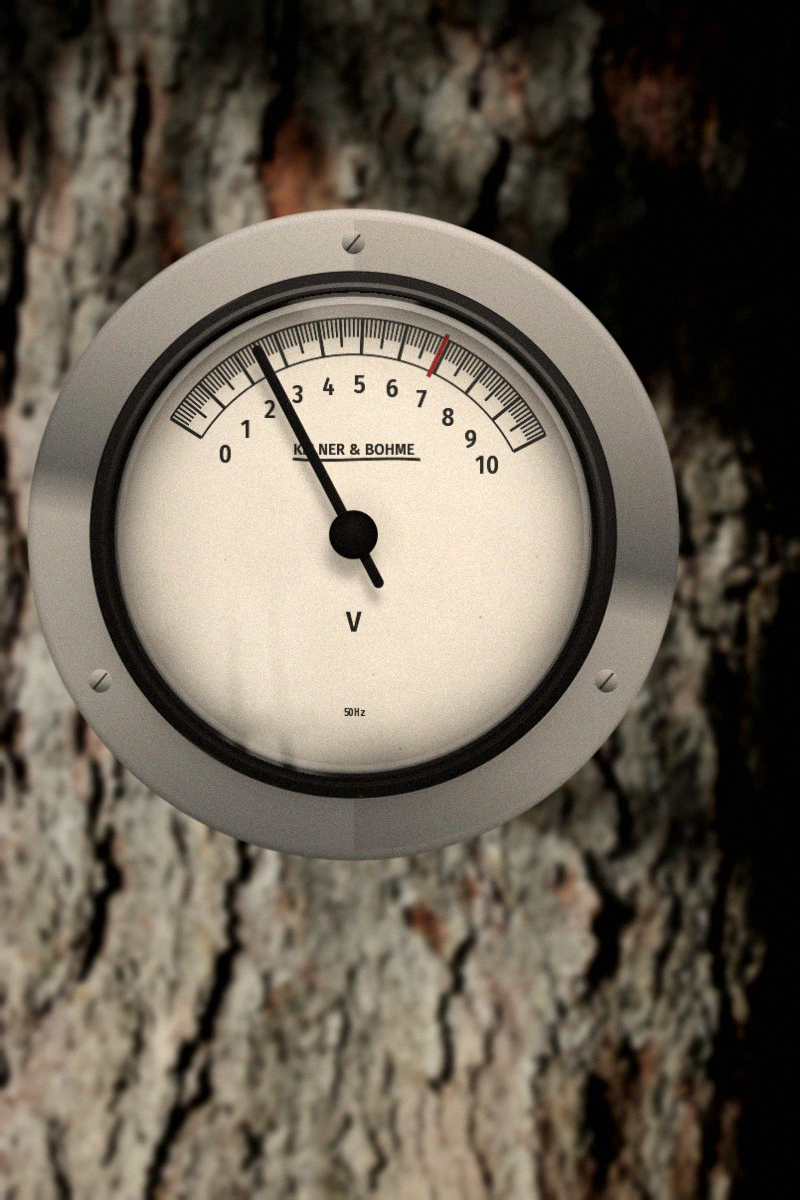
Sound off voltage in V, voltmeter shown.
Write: 2.5 V
